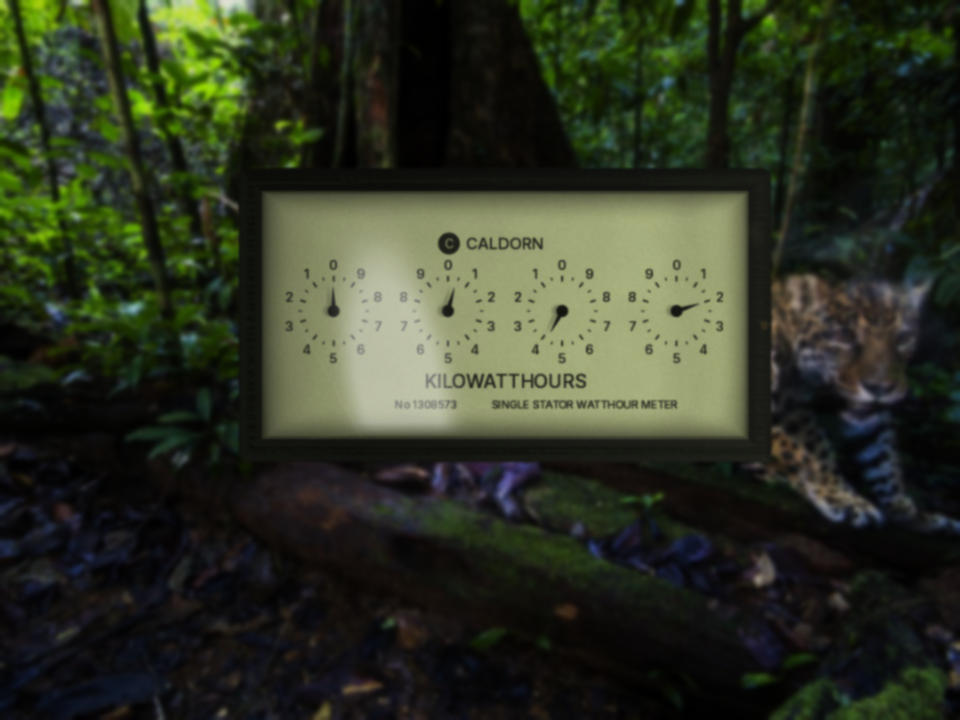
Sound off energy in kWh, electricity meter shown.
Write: 42 kWh
